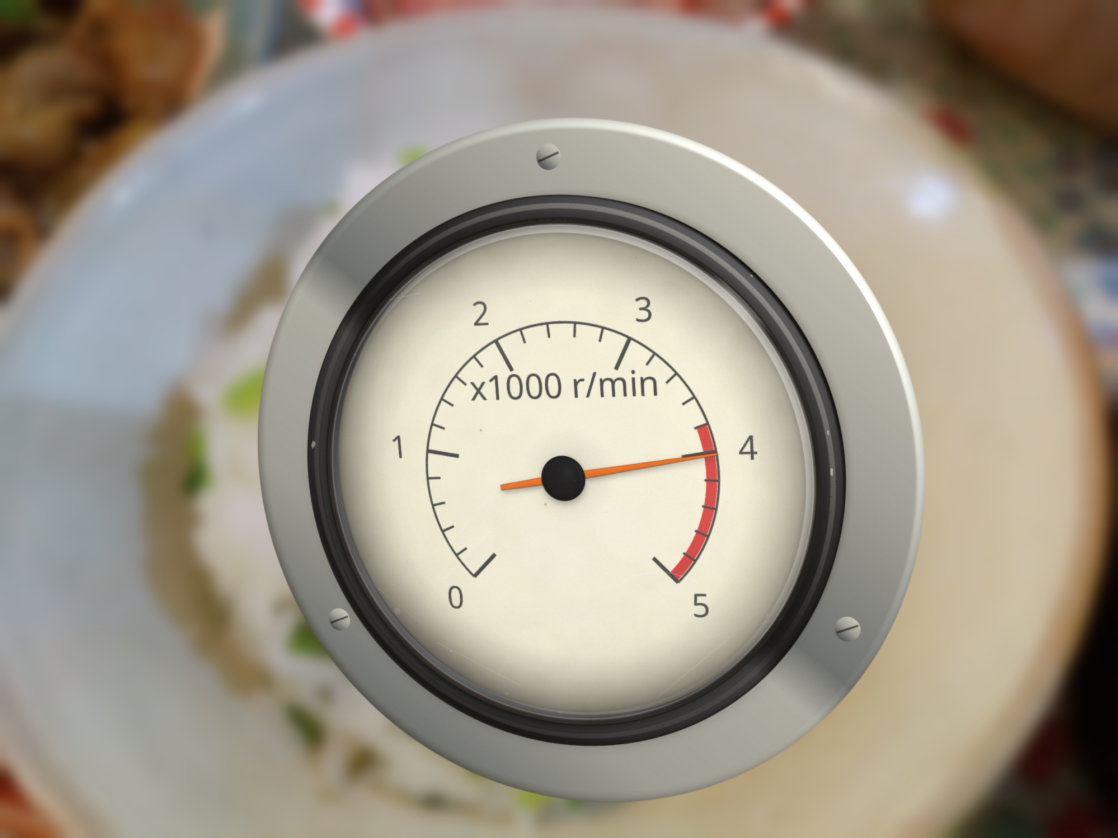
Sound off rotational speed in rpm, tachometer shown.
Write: 4000 rpm
